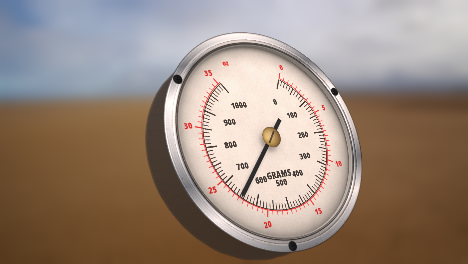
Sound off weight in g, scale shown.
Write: 650 g
